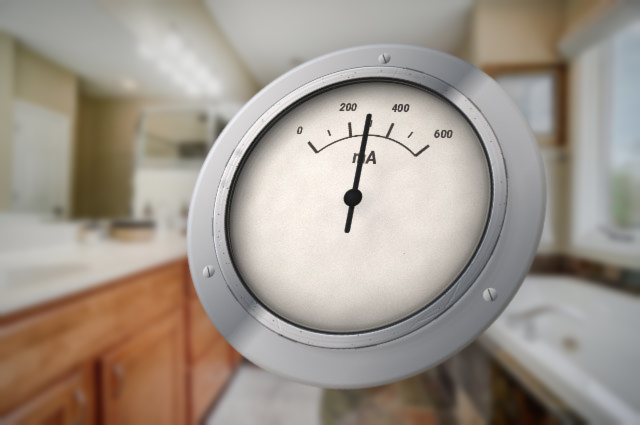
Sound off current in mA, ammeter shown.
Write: 300 mA
